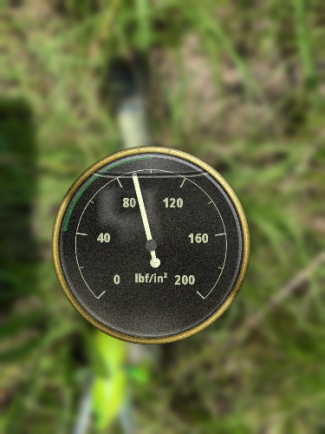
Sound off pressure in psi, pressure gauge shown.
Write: 90 psi
